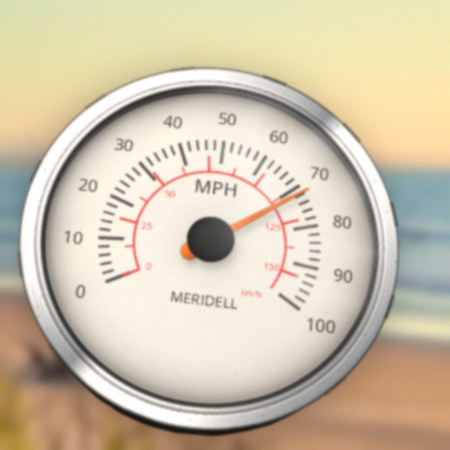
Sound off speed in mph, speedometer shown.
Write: 72 mph
